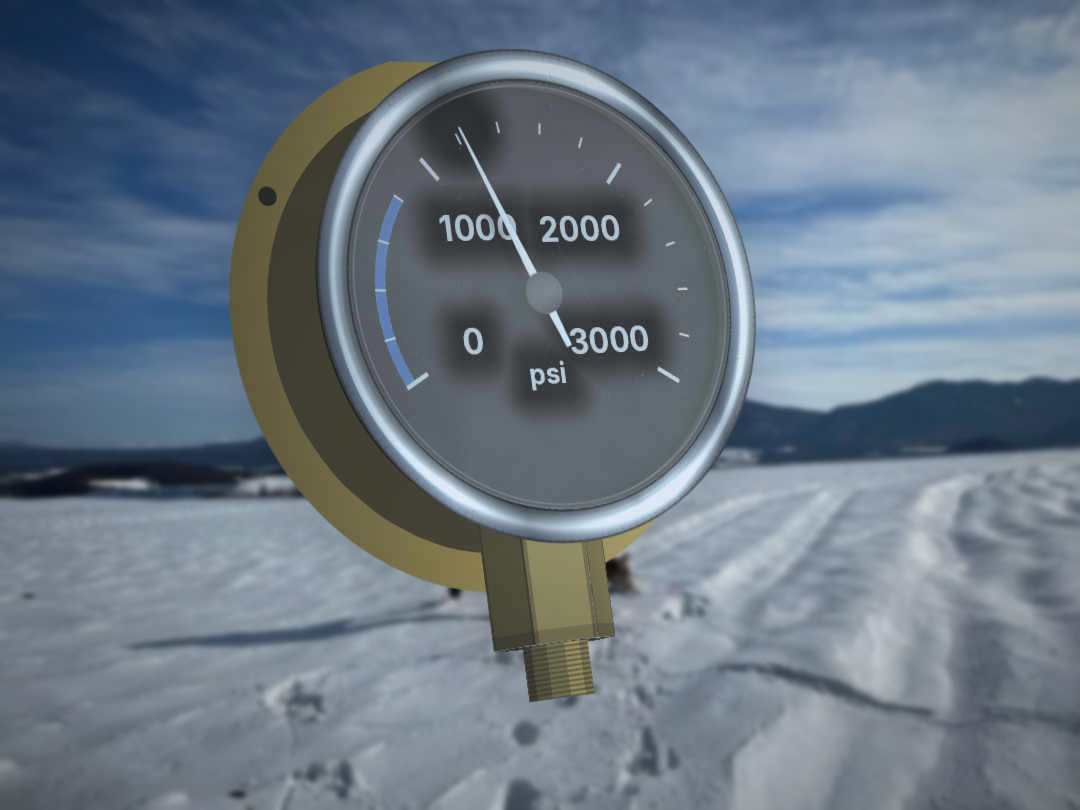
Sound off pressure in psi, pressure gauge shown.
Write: 1200 psi
